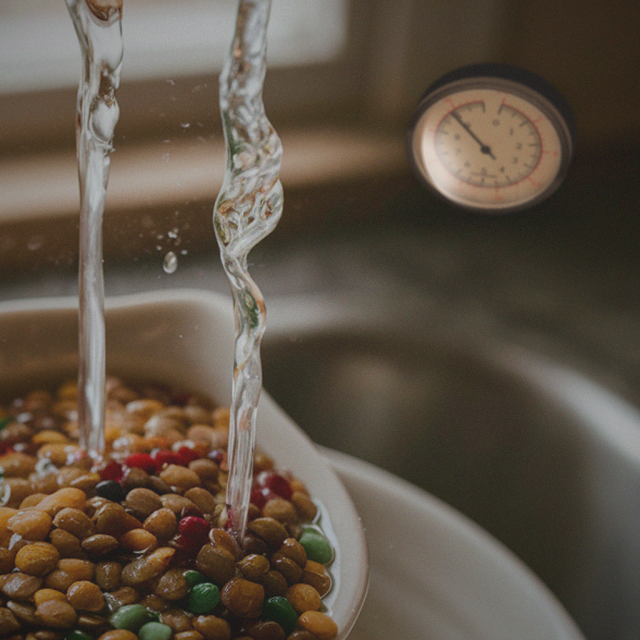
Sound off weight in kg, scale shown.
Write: 9 kg
